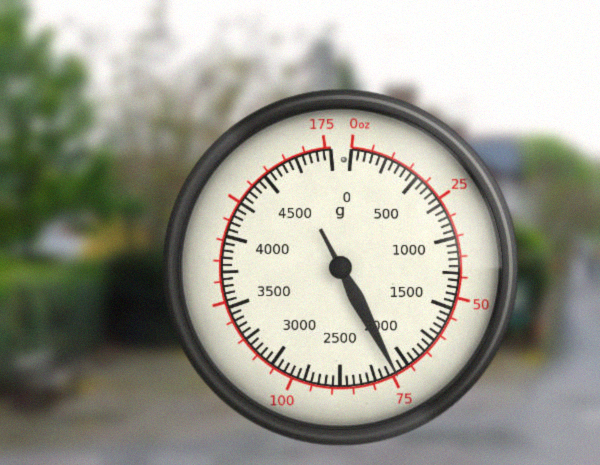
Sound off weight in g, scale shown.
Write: 2100 g
